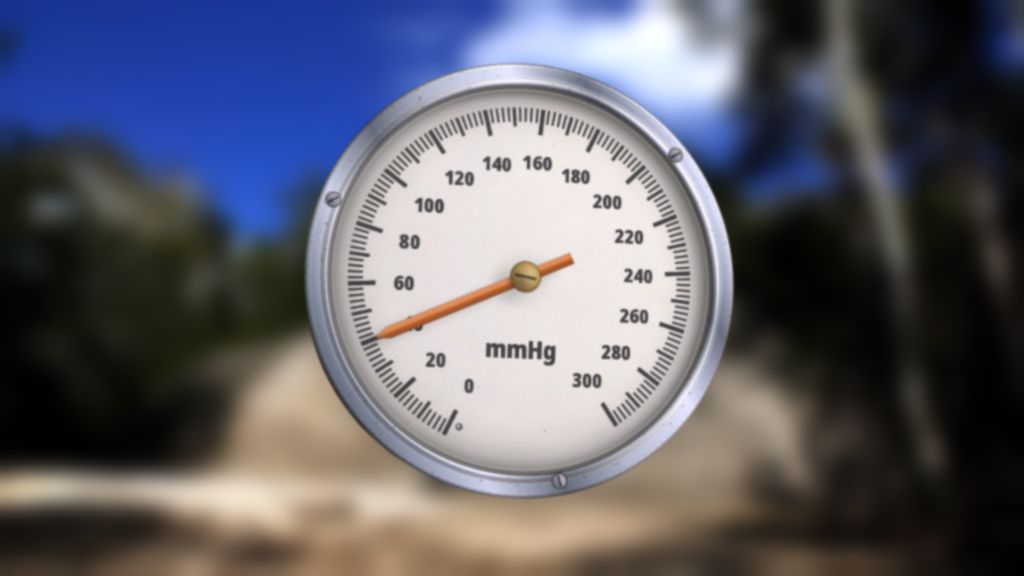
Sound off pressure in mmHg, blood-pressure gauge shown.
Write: 40 mmHg
